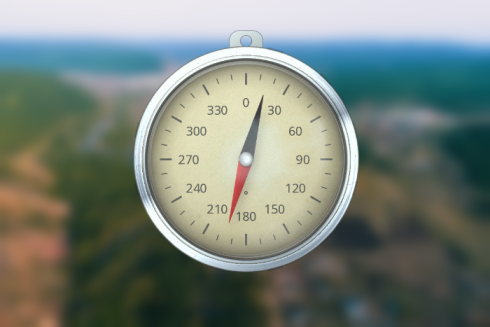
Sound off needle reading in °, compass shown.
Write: 195 °
